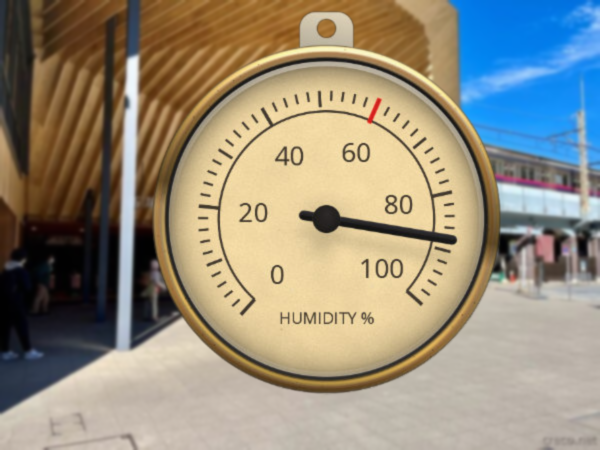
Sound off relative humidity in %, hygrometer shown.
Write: 88 %
